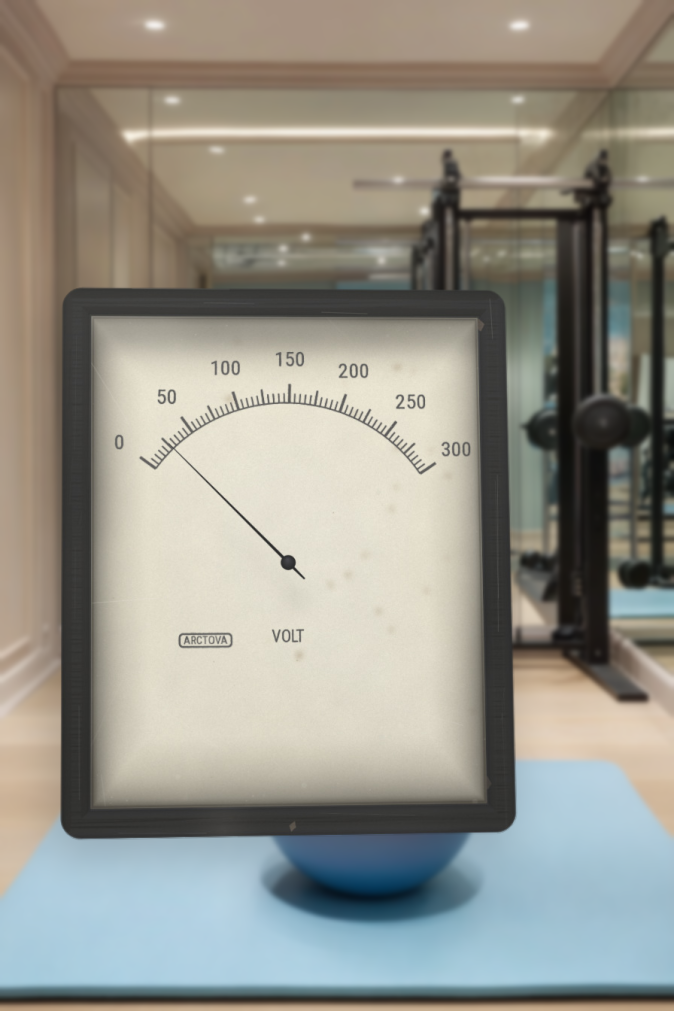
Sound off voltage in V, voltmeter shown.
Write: 25 V
